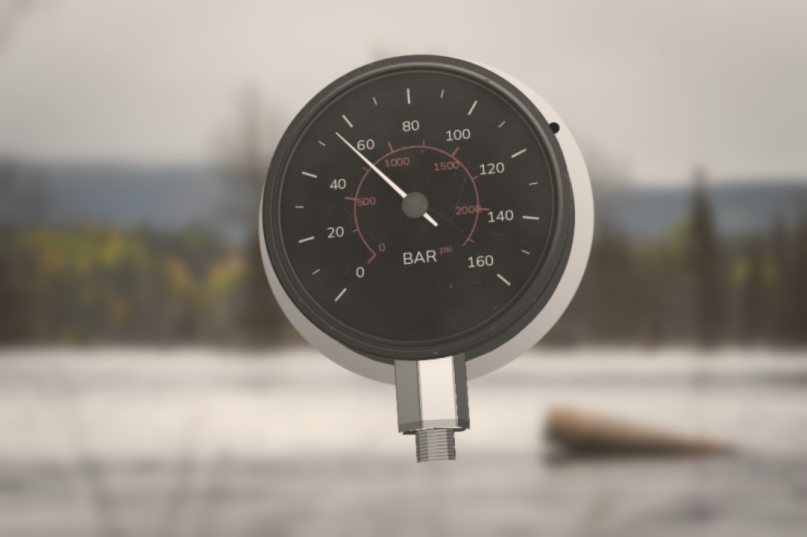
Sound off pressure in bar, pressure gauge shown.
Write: 55 bar
